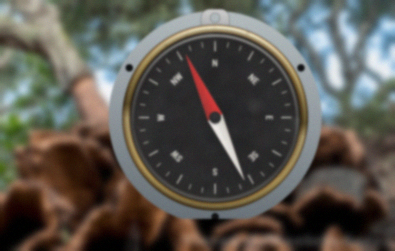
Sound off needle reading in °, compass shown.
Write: 335 °
